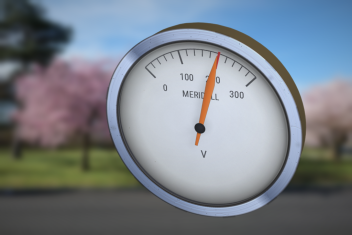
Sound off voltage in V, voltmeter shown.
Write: 200 V
